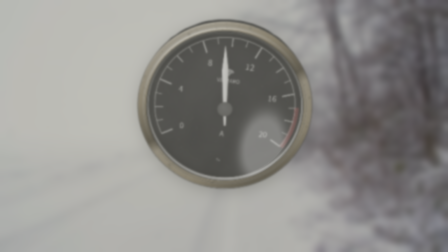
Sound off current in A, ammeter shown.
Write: 9.5 A
